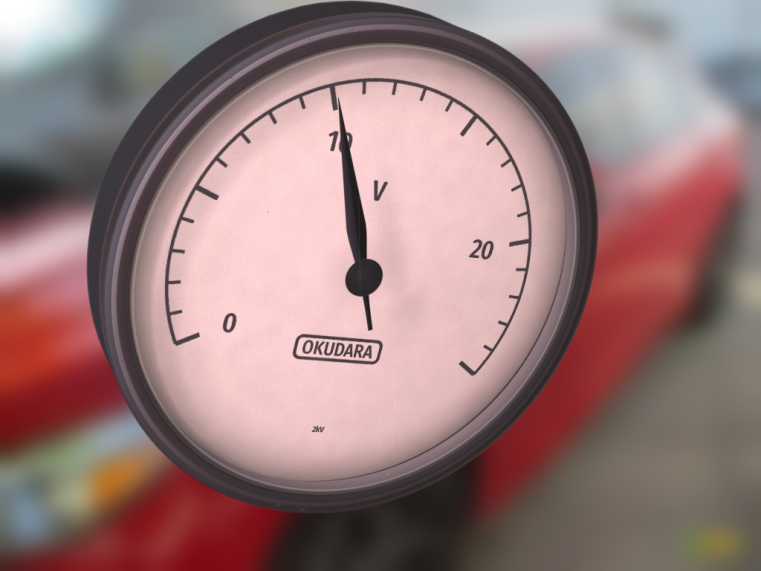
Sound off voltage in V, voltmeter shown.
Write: 10 V
